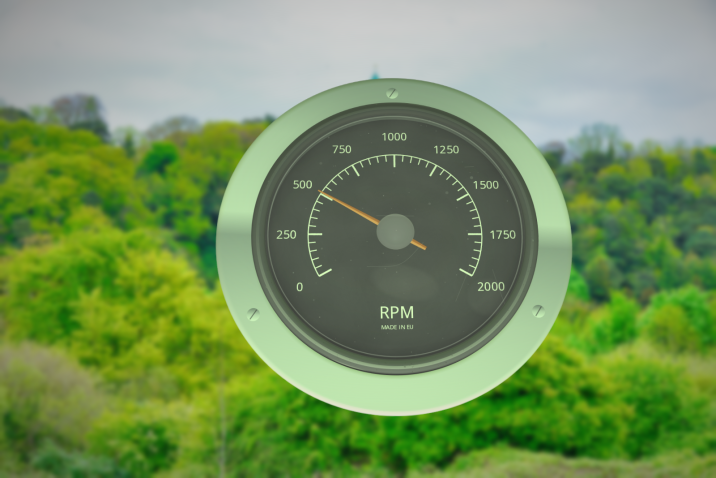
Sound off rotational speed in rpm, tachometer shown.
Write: 500 rpm
